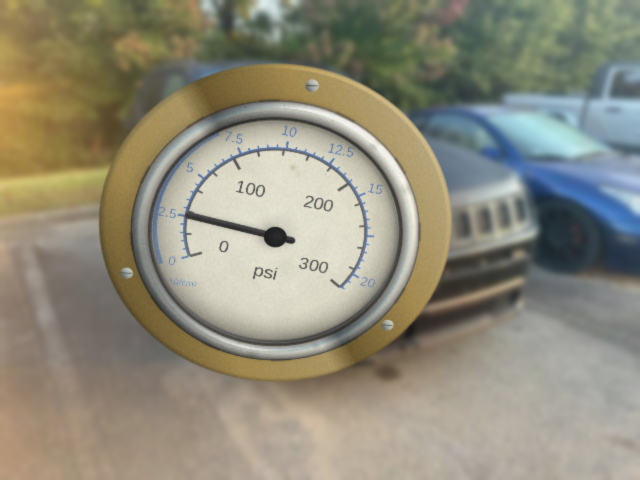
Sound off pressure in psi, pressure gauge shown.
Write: 40 psi
